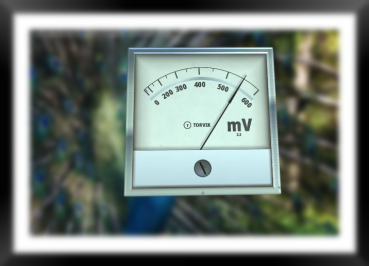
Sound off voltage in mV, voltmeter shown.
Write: 550 mV
